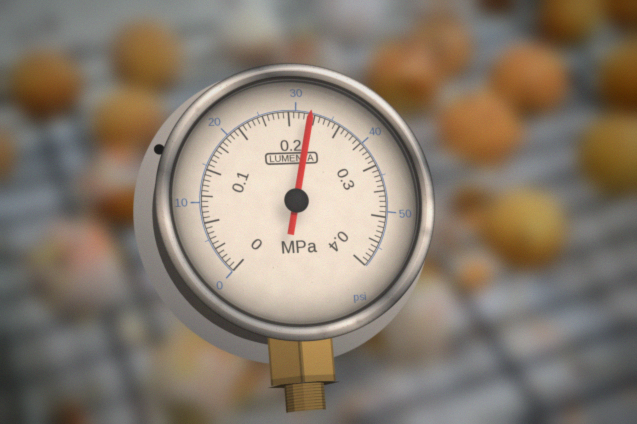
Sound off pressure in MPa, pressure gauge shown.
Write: 0.22 MPa
